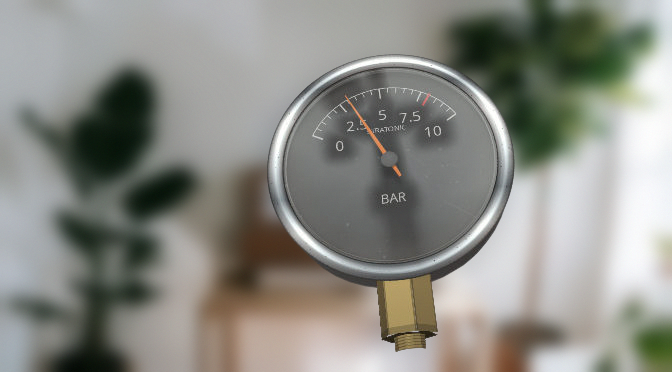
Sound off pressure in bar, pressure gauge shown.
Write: 3 bar
